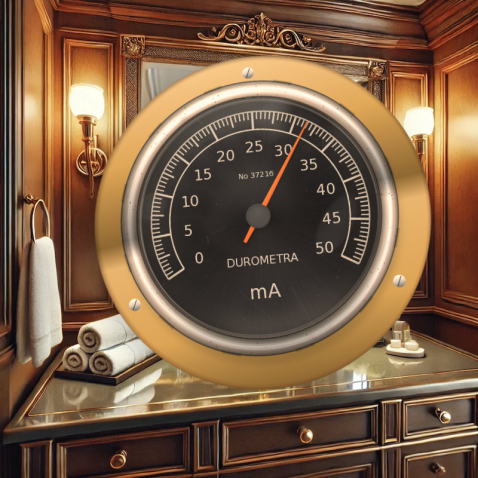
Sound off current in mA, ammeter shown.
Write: 31.5 mA
